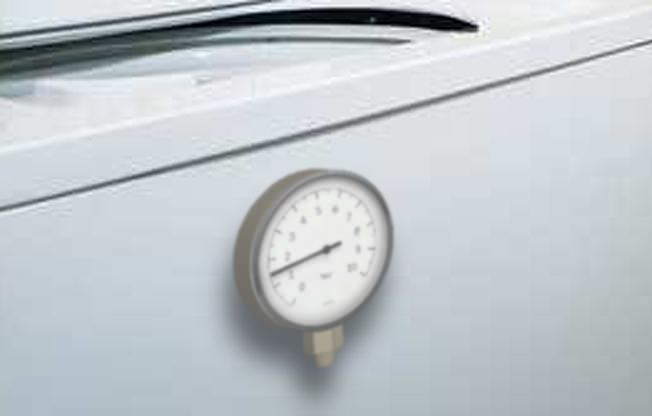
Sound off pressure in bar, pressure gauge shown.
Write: 1.5 bar
